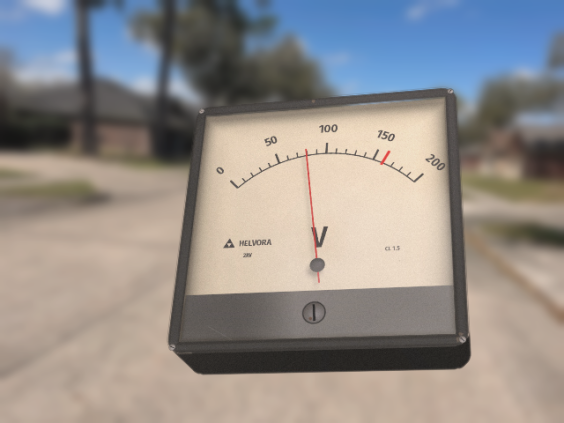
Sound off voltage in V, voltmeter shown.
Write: 80 V
